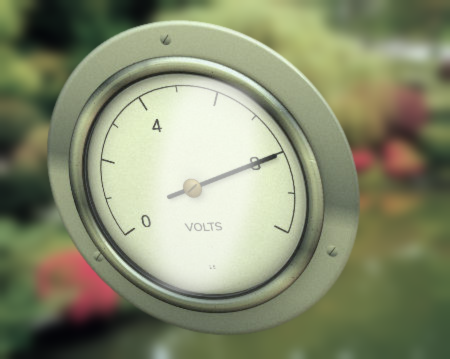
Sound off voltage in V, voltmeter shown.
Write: 8 V
